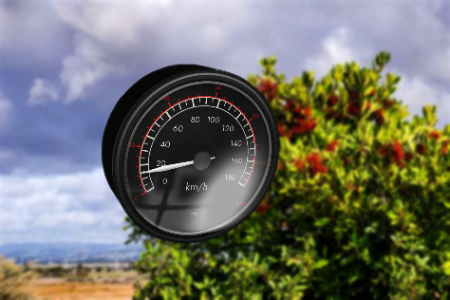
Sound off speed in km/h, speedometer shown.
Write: 15 km/h
